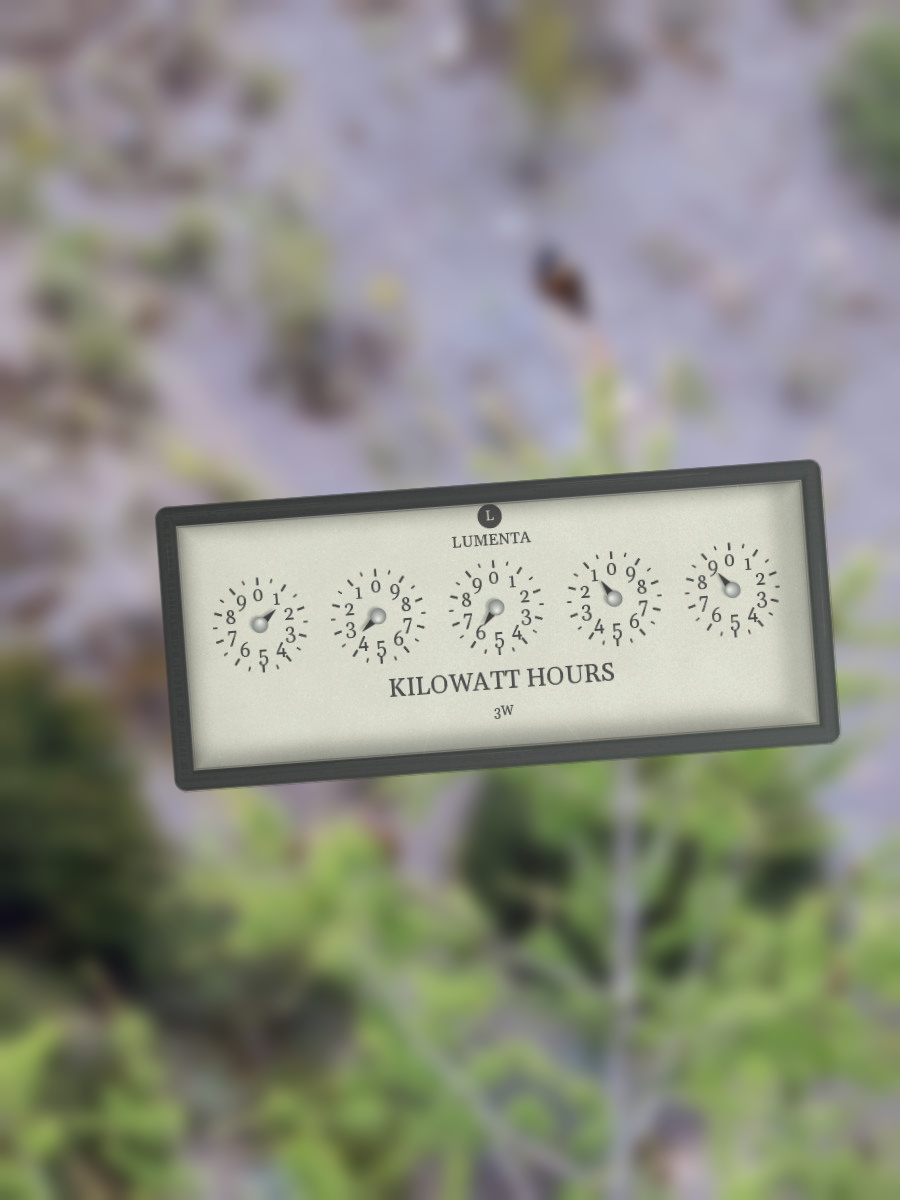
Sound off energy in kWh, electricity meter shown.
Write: 13609 kWh
